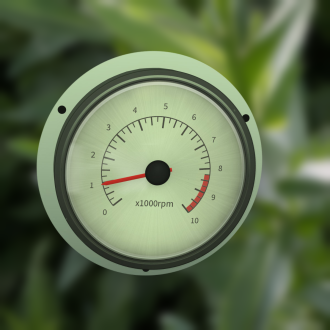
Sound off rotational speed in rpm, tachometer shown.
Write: 1000 rpm
